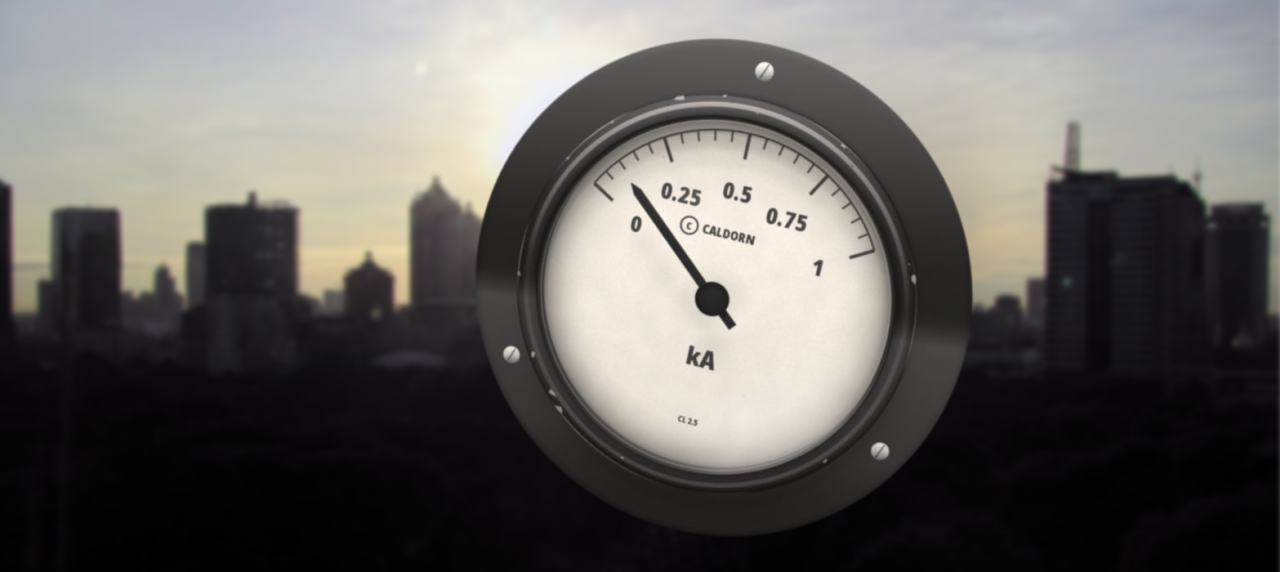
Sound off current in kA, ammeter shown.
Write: 0.1 kA
